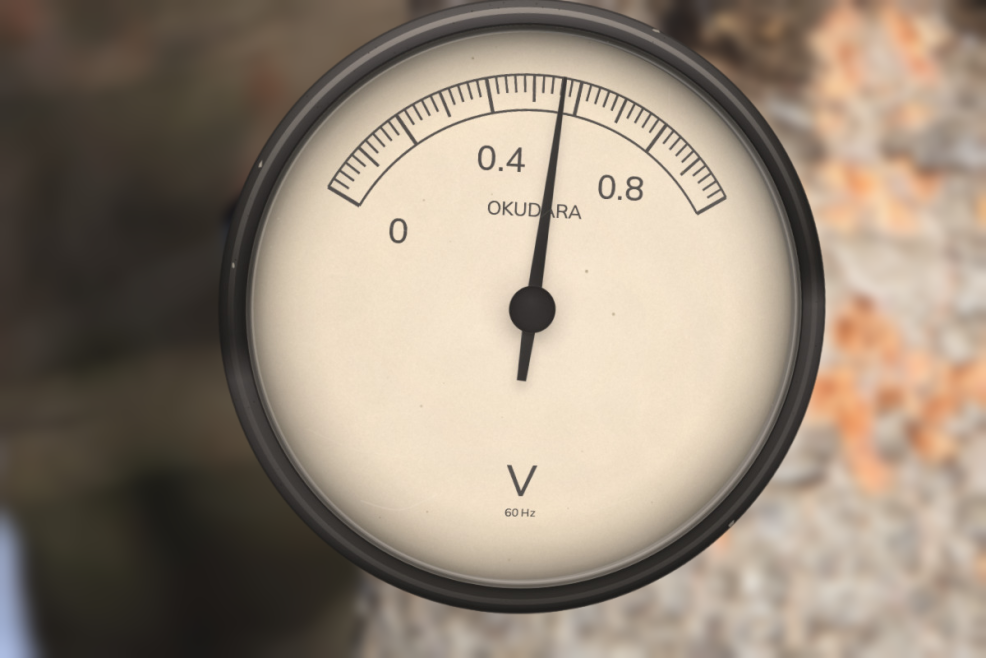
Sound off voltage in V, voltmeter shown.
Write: 0.56 V
